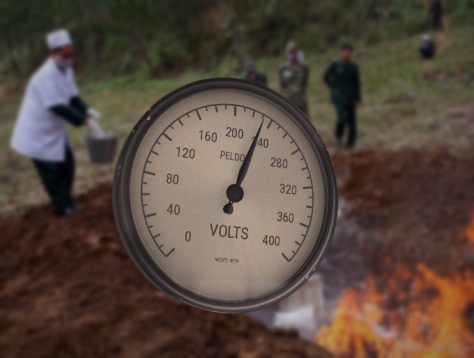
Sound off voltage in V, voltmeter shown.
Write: 230 V
